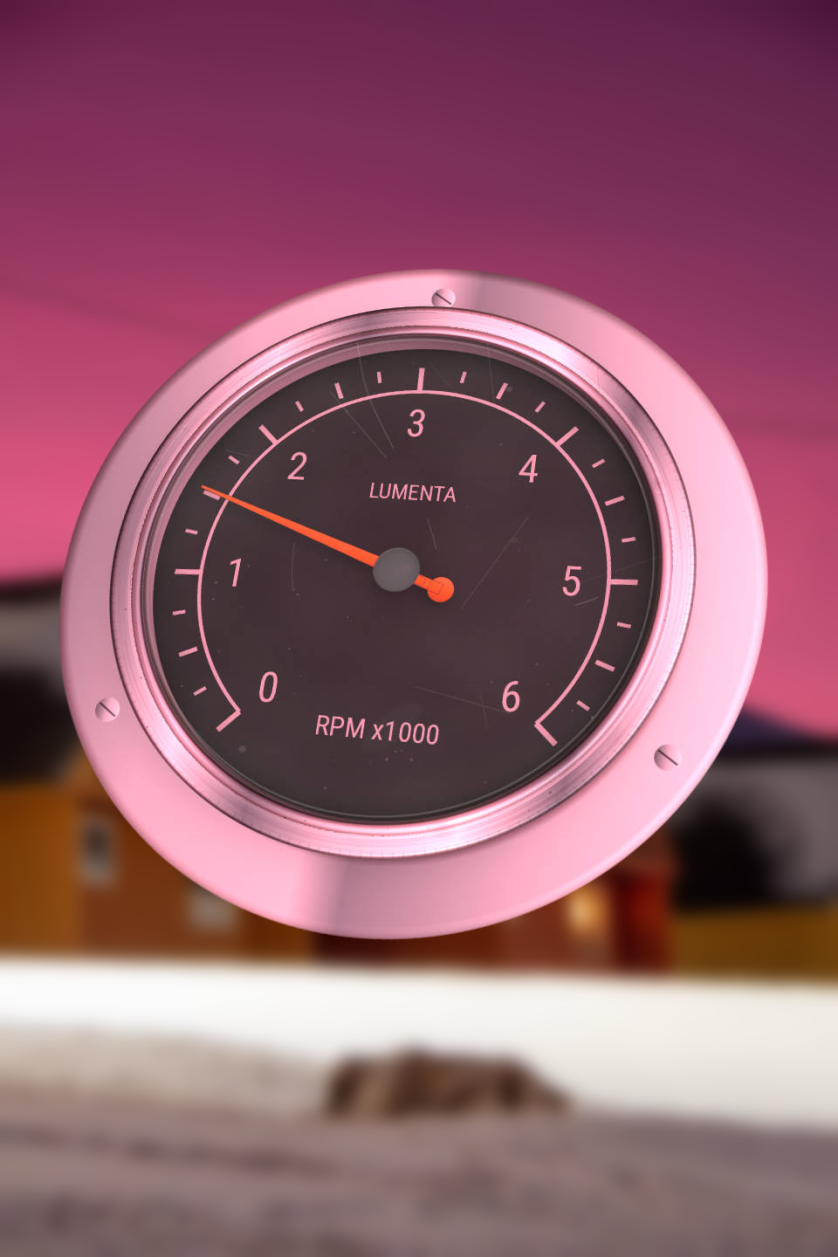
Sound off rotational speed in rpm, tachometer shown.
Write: 1500 rpm
